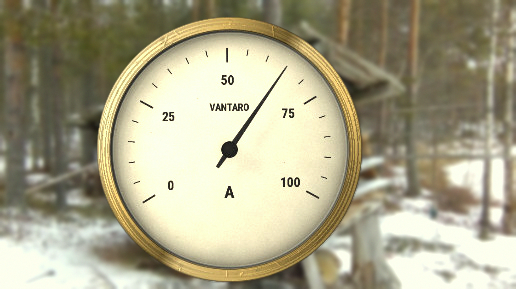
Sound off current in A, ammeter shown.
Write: 65 A
